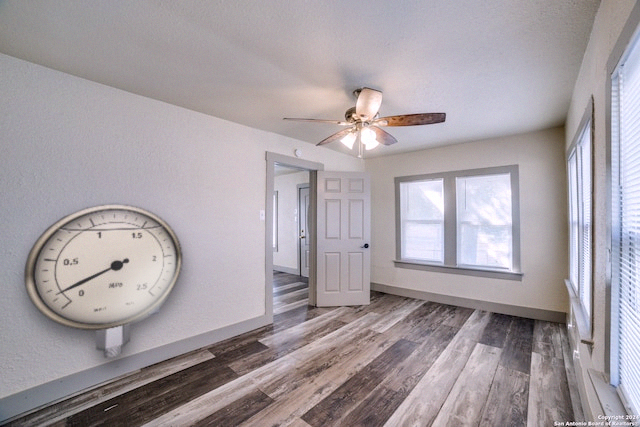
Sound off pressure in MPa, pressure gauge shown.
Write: 0.15 MPa
